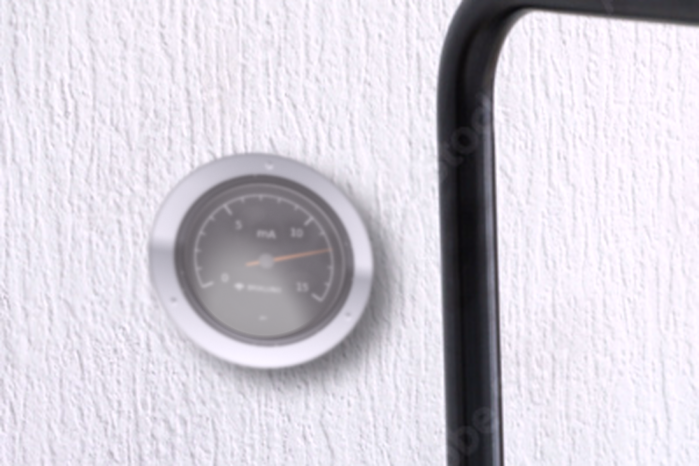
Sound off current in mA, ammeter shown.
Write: 12 mA
